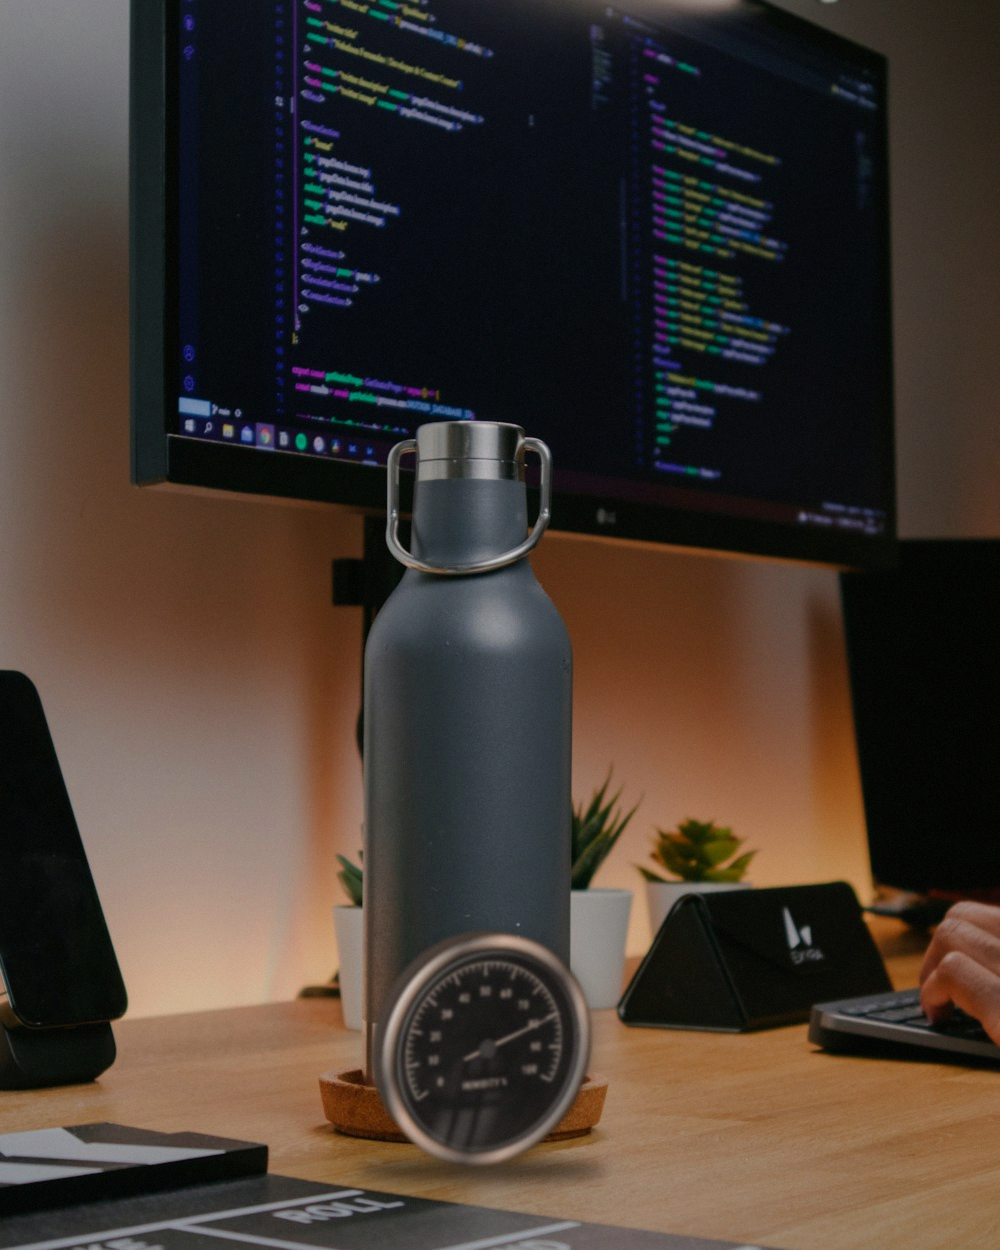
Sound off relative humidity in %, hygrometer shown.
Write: 80 %
